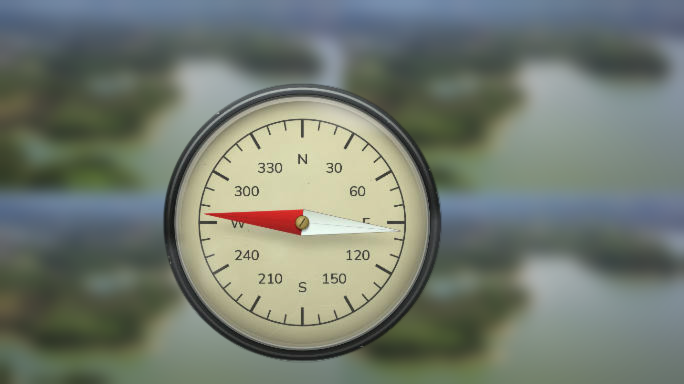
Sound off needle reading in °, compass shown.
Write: 275 °
